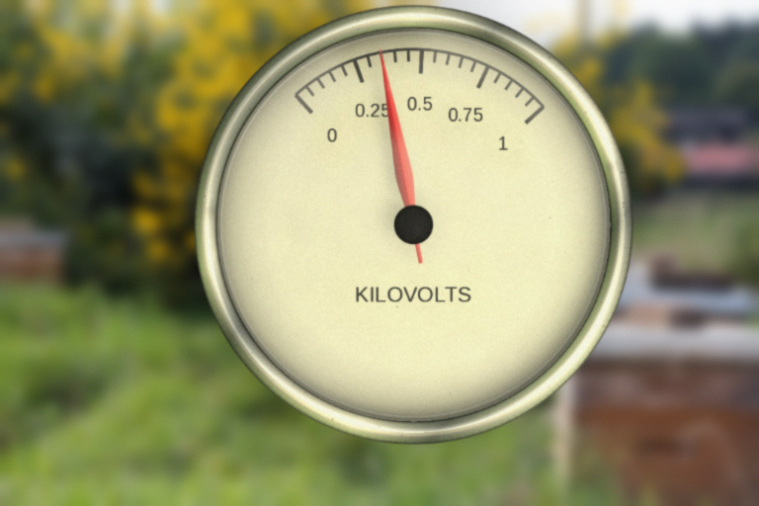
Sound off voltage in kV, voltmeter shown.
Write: 0.35 kV
